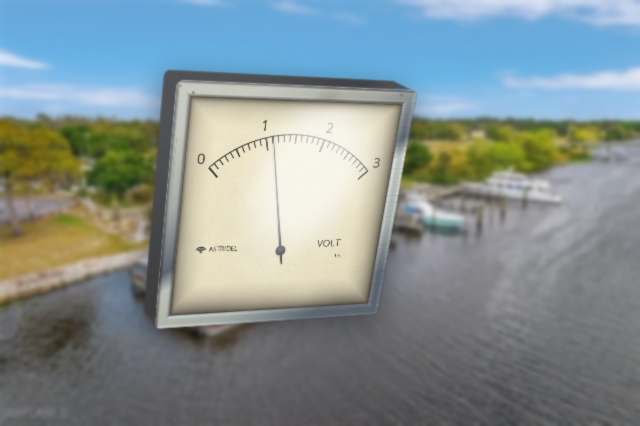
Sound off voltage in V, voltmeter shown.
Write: 1.1 V
